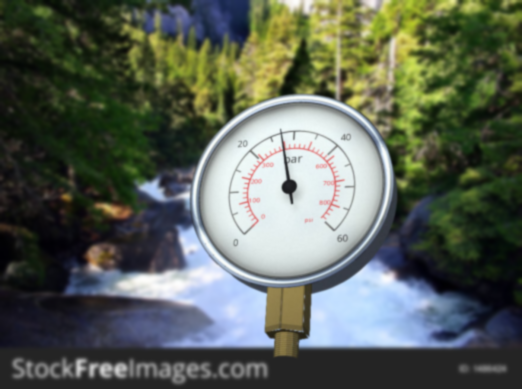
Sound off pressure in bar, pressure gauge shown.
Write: 27.5 bar
